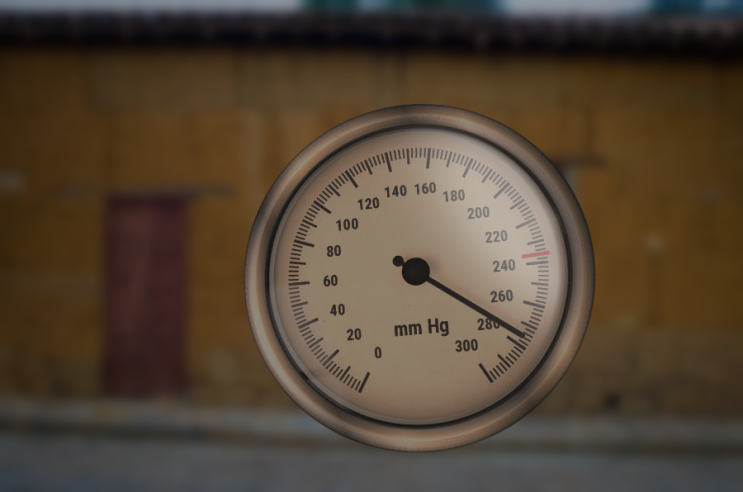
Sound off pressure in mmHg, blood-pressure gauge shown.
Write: 276 mmHg
